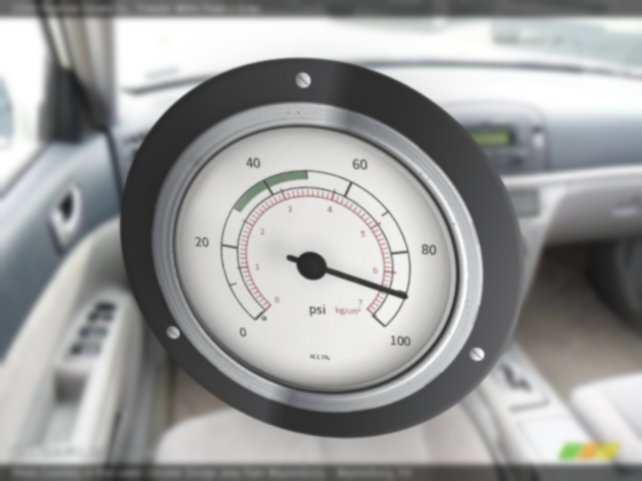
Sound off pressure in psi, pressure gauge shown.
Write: 90 psi
